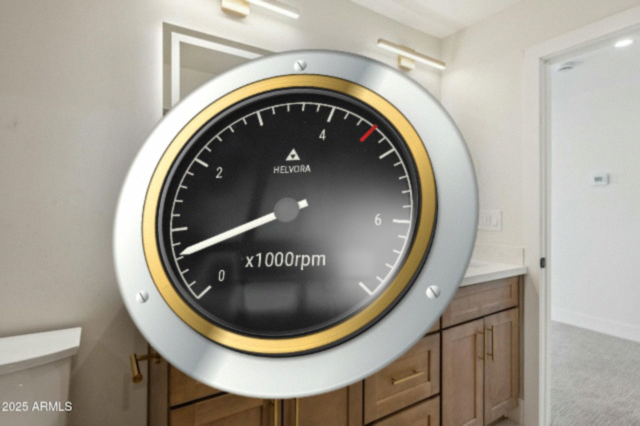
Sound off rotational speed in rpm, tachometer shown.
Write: 600 rpm
